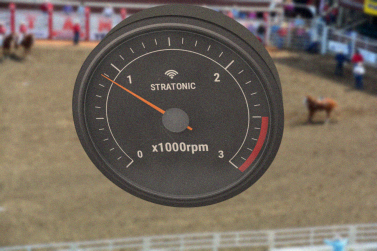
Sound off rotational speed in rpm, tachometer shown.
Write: 900 rpm
